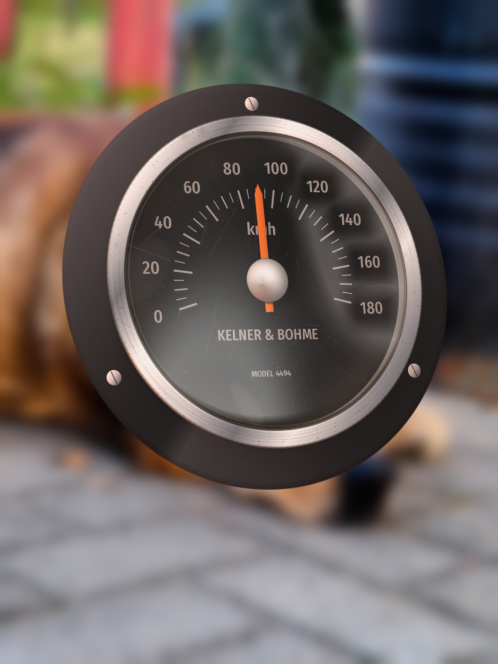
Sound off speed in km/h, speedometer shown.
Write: 90 km/h
